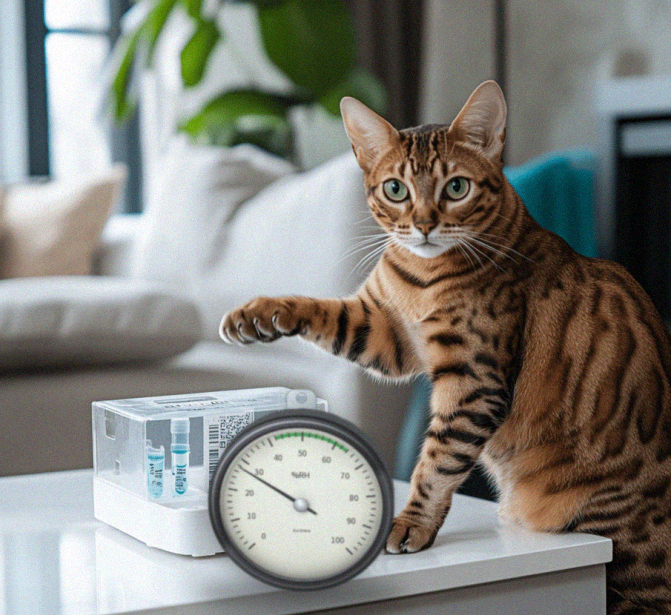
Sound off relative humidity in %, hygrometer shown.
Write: 28 %
